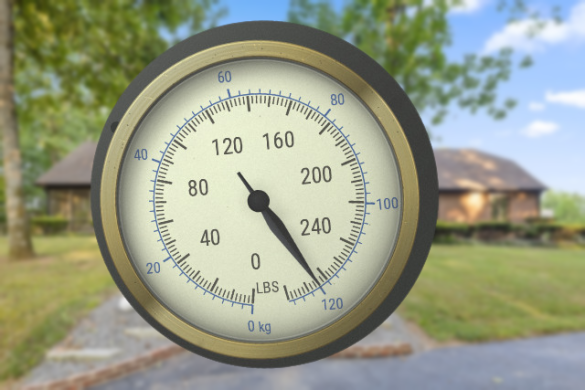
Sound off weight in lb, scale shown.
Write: 264 lb
